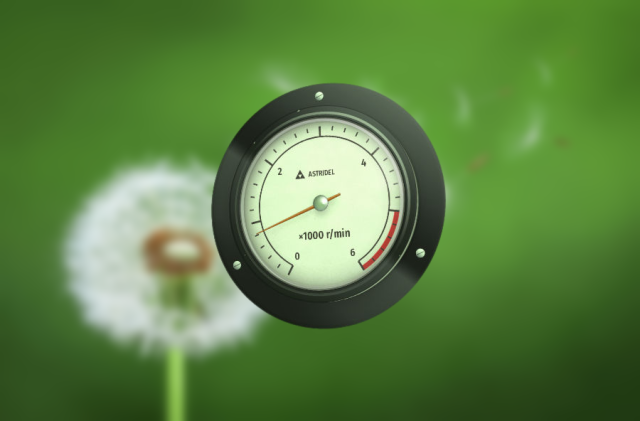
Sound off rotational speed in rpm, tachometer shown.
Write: 800 rpm
